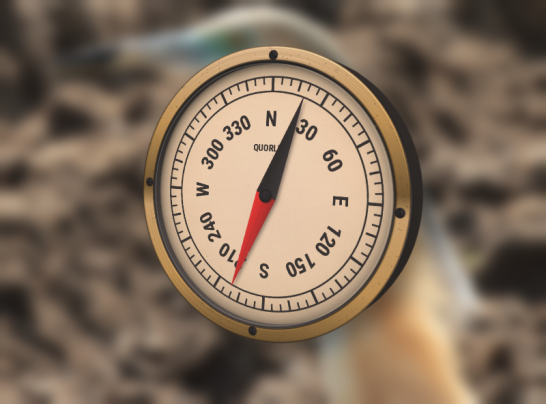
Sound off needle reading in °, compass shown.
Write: 200 °
